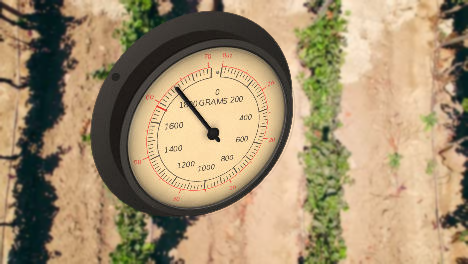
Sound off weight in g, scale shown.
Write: 1800 g
